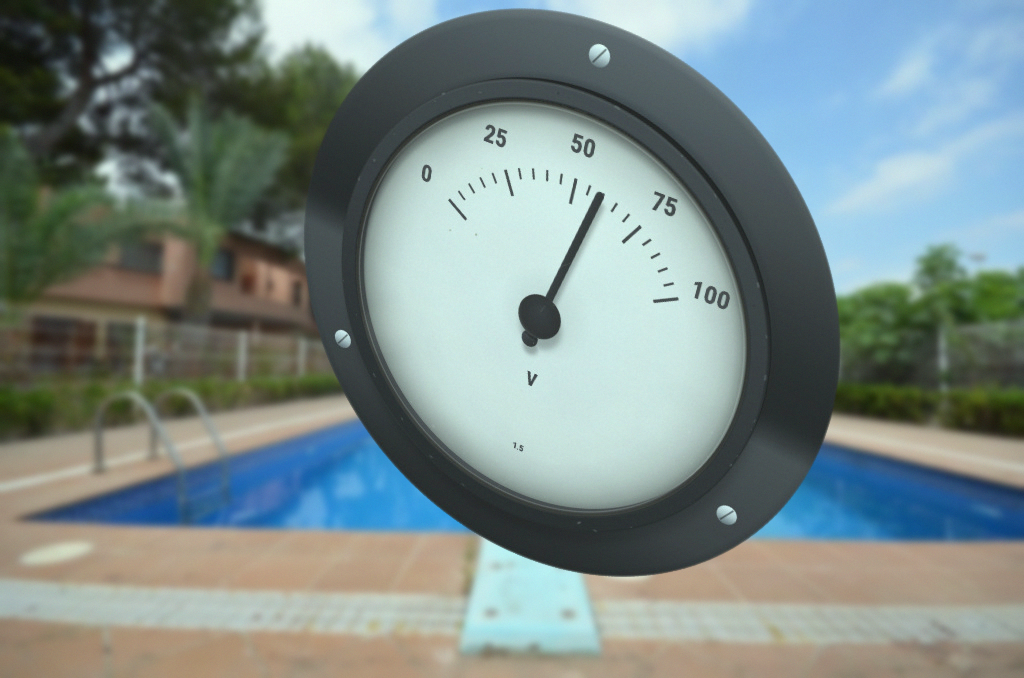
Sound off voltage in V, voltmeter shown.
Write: 60 V
